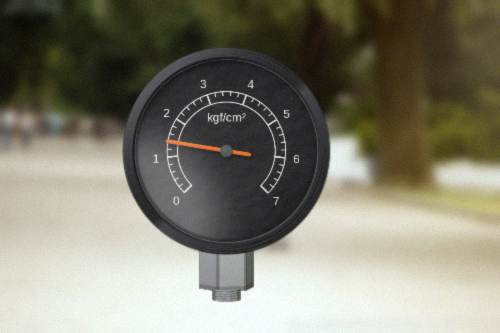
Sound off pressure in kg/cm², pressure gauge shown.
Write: 1.4 kg/cm²
